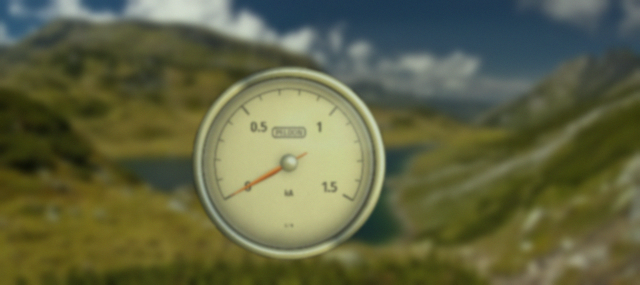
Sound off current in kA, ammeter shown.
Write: 0 kA
